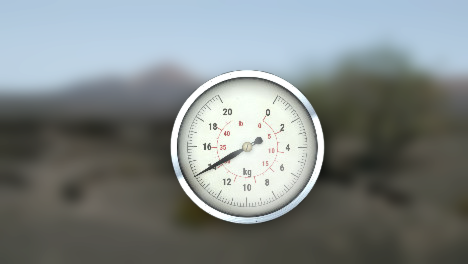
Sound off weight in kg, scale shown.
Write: 14 kg
